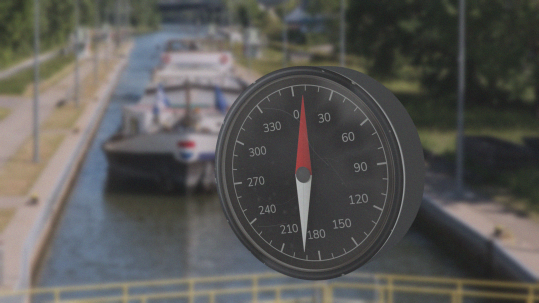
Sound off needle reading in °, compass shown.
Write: 10 °
